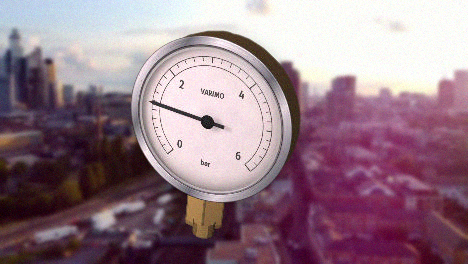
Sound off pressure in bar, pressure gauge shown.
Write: 1.2 bar
